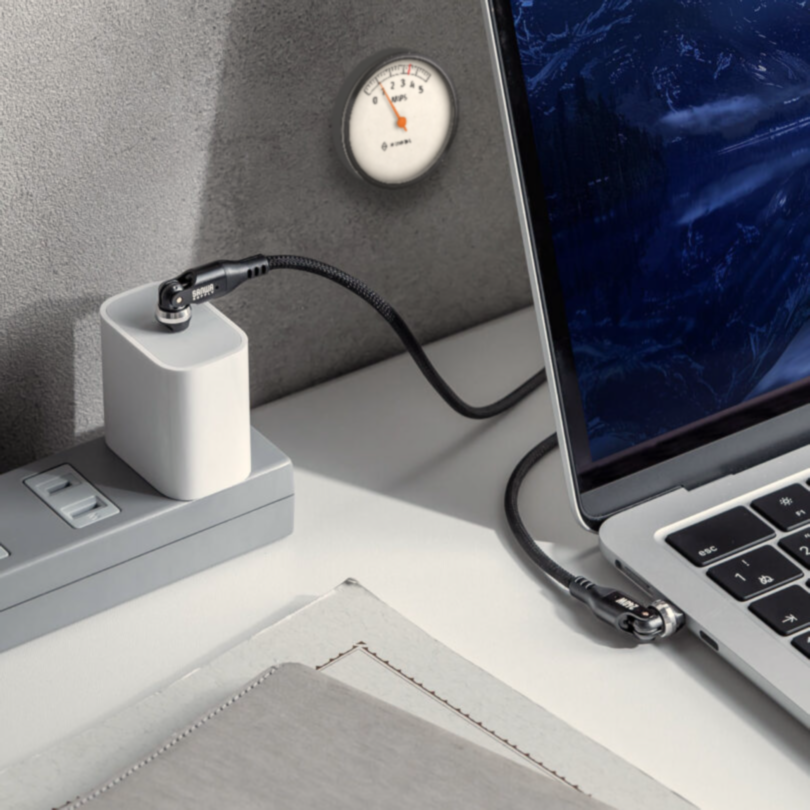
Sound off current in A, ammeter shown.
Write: 1 A
